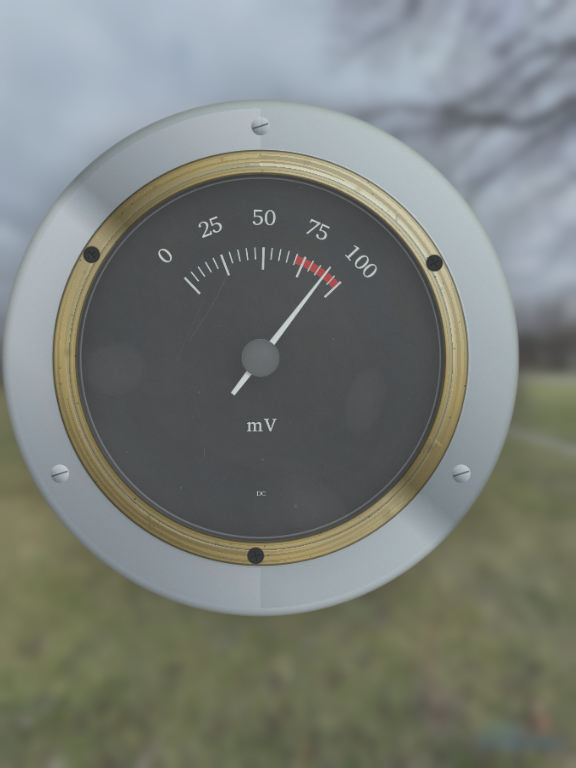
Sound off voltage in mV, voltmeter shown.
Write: 90 mV
